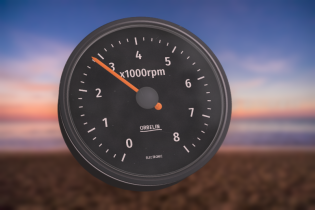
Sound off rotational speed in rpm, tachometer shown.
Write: 2800 rpm
